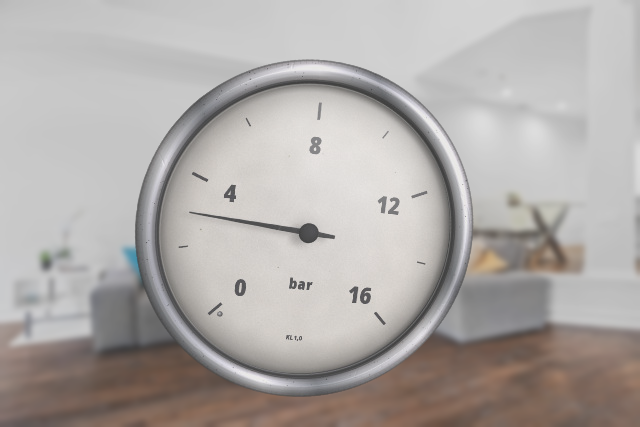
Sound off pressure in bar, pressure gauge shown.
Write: 3 bar
